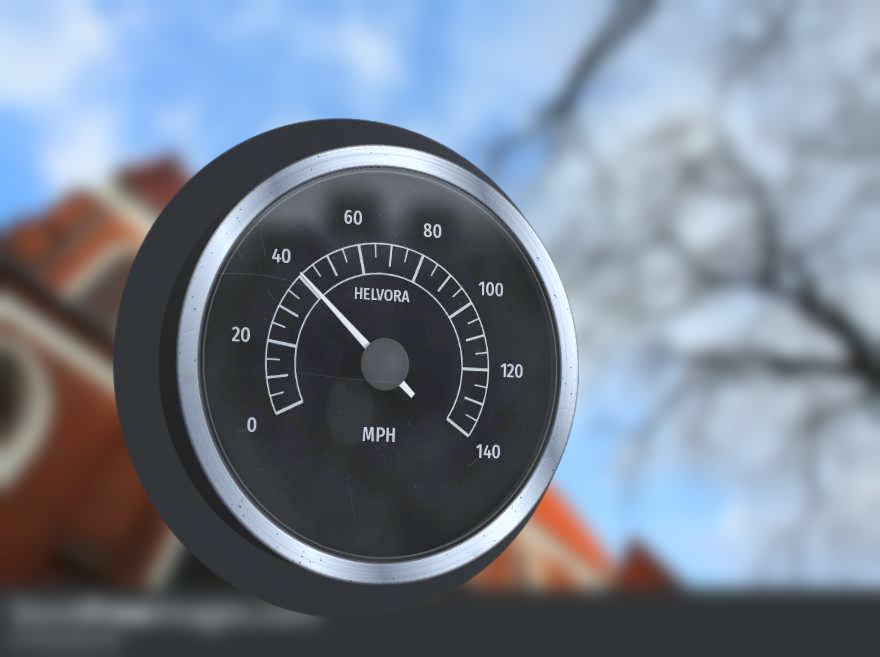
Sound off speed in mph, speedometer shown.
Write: 40 mph
